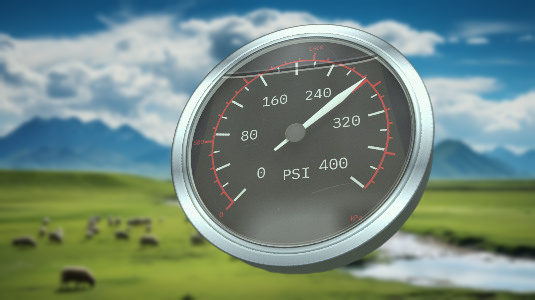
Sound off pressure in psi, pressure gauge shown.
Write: 280 psi
